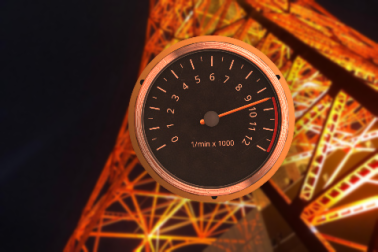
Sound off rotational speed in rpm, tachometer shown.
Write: 9500 rpm
